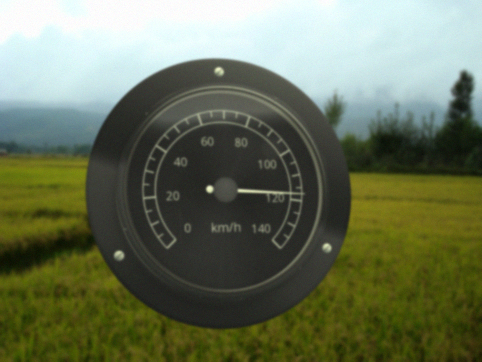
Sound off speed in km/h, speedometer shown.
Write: 117.5 km/h
